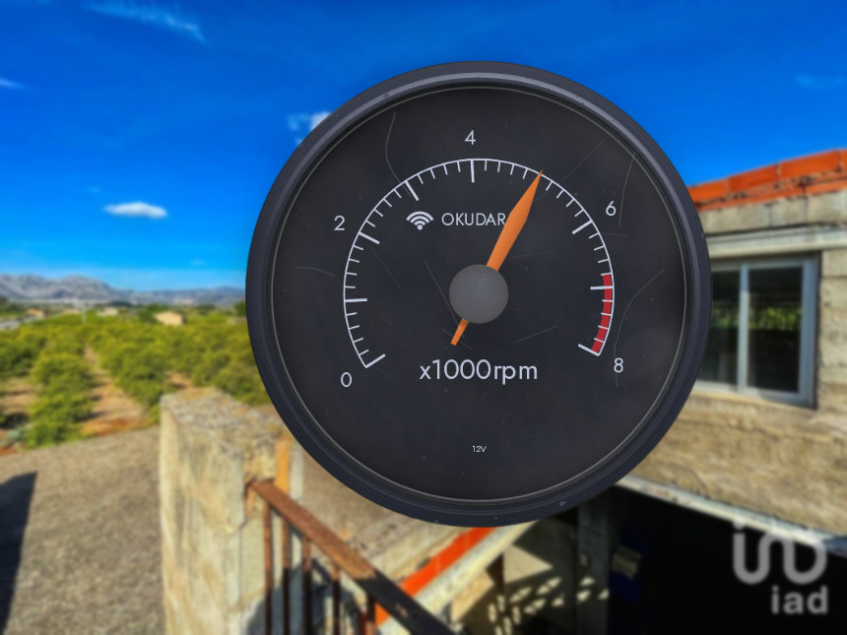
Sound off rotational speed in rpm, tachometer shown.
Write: 5000 rpm
